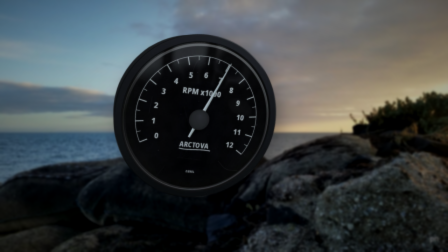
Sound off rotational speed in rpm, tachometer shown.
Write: 7000 rpm
